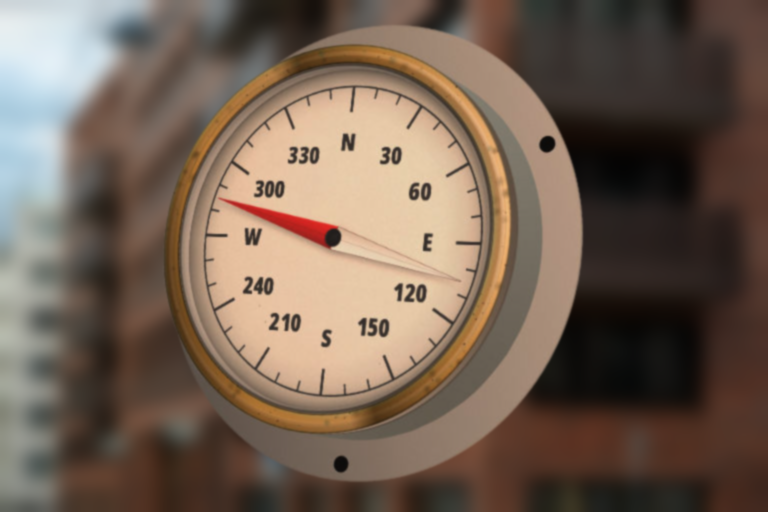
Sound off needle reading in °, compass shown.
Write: 285 °
